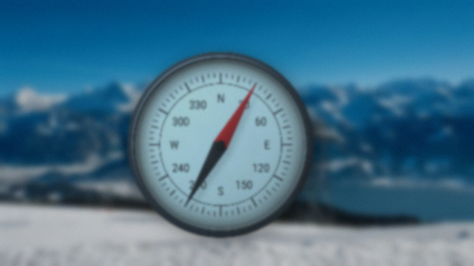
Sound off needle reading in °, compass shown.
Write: 30 °
